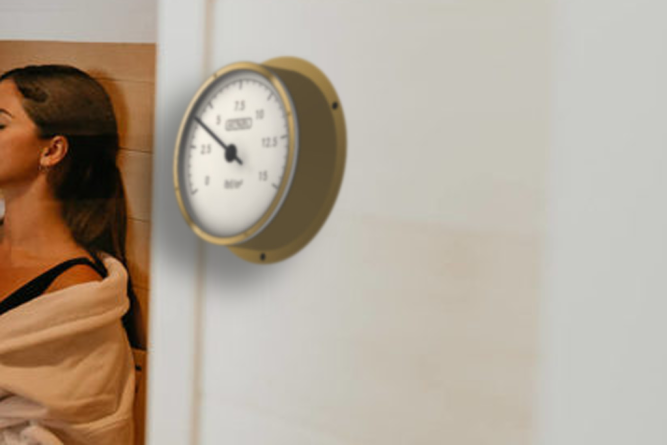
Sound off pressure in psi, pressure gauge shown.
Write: 4 psi
